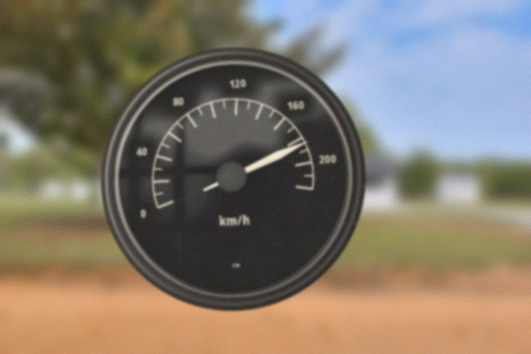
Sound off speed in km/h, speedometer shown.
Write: 185 km/h
